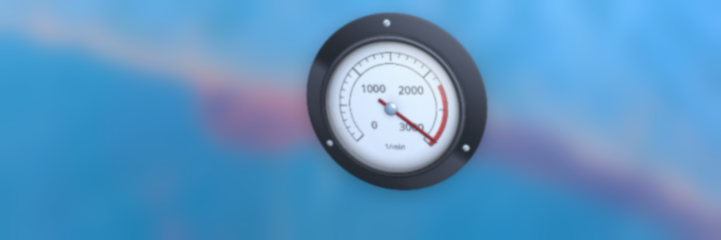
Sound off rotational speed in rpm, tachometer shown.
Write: 2900 rpm
